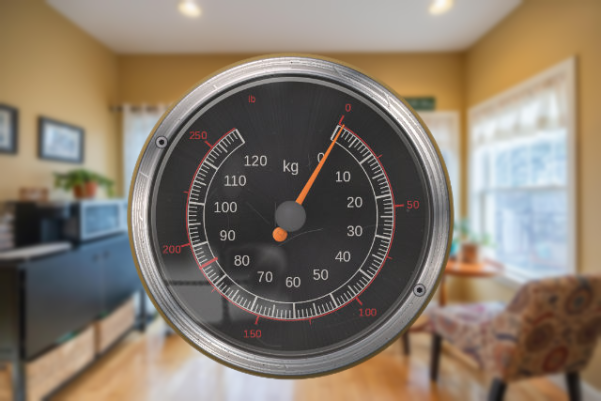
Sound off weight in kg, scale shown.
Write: 1 kg
